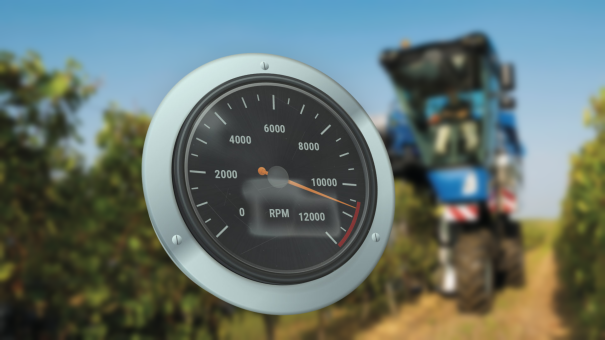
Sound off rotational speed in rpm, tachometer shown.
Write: 10750 rpm
